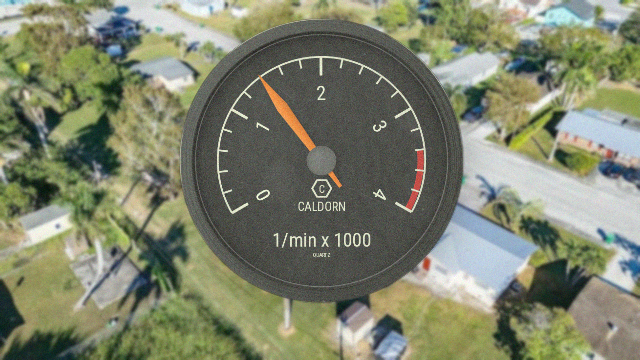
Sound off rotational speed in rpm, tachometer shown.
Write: 1400 rpm
